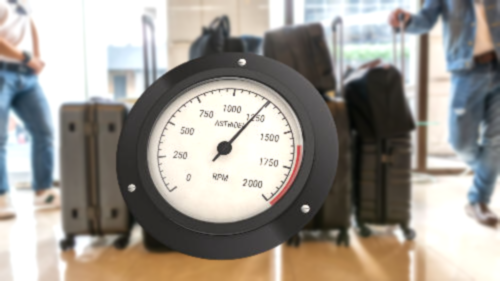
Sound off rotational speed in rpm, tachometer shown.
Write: 1250 rpm
